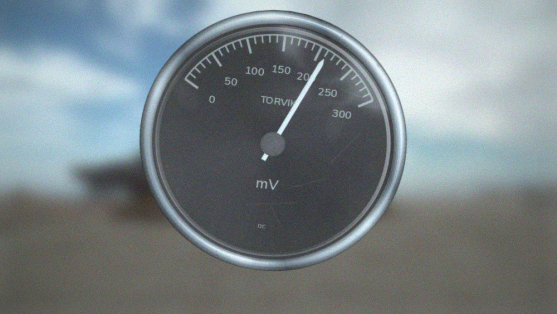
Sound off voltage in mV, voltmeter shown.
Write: 210 mV
